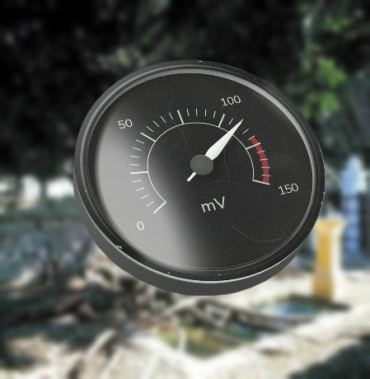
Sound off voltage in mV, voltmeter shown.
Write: 110 mV
